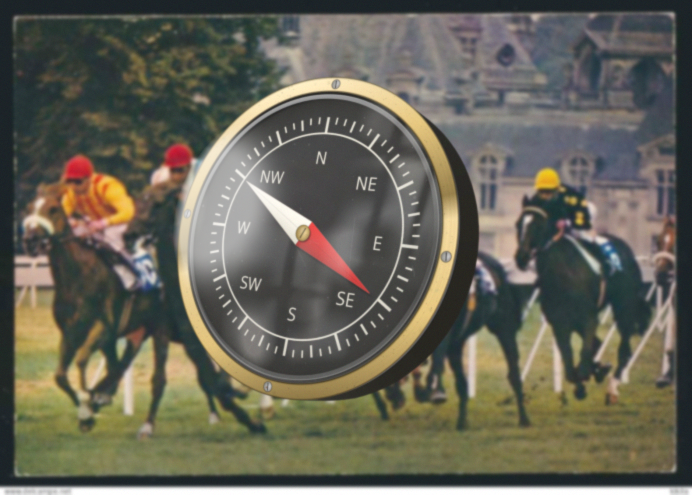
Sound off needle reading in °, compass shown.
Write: 120 °
